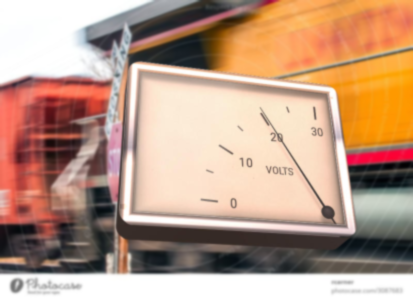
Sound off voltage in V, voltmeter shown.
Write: 20 V
